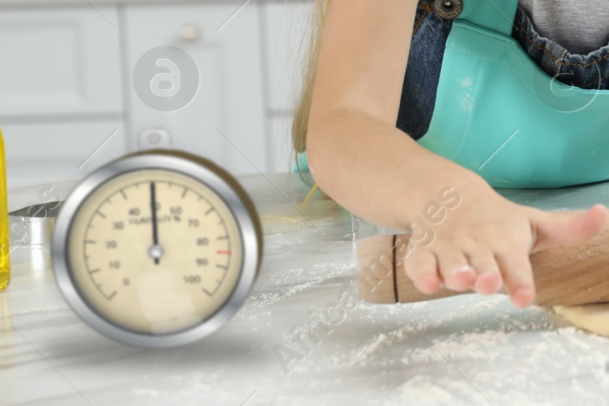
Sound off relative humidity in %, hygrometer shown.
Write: 50 %
